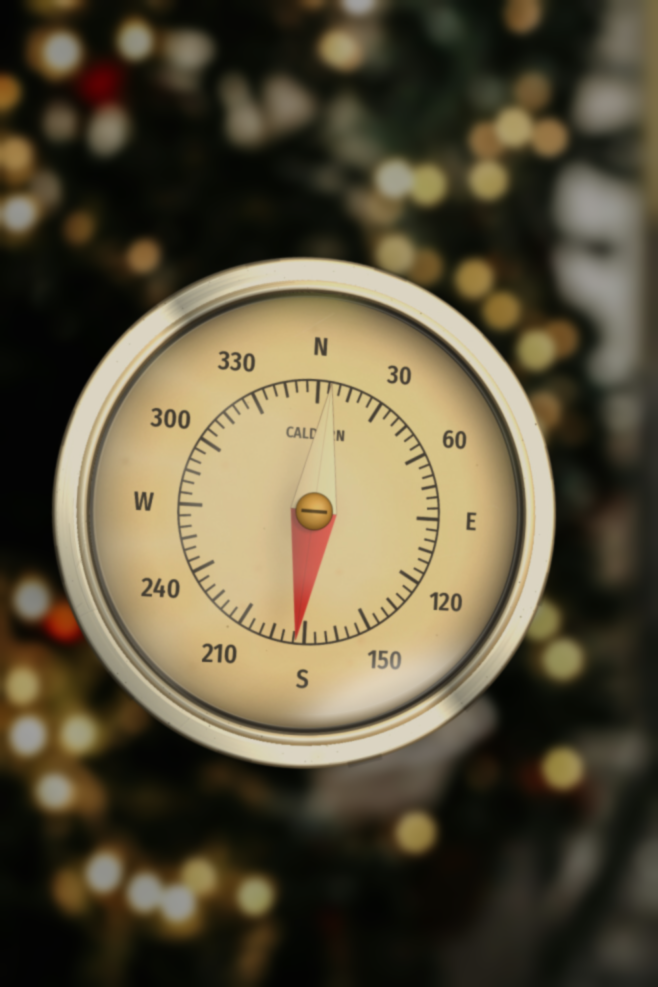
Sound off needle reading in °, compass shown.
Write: 185 °
